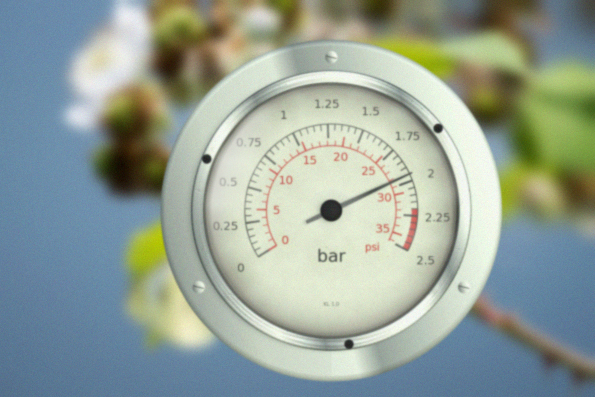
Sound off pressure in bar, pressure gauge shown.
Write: 1.95 bar
